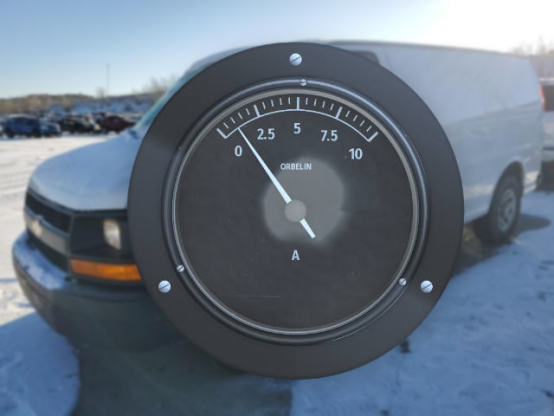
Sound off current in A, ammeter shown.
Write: 1 A
